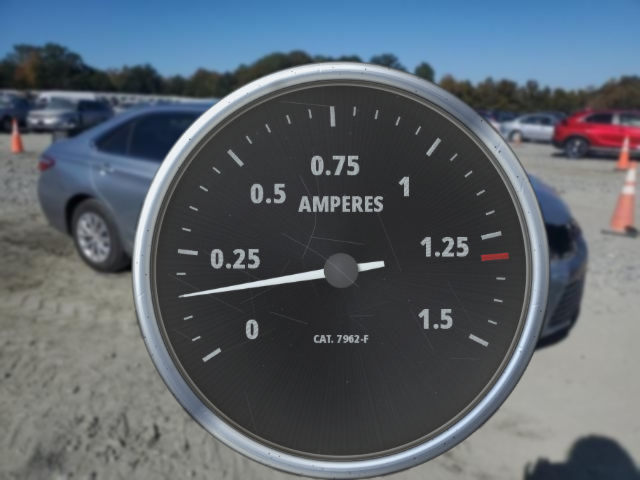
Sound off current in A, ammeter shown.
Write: 0.15 A
